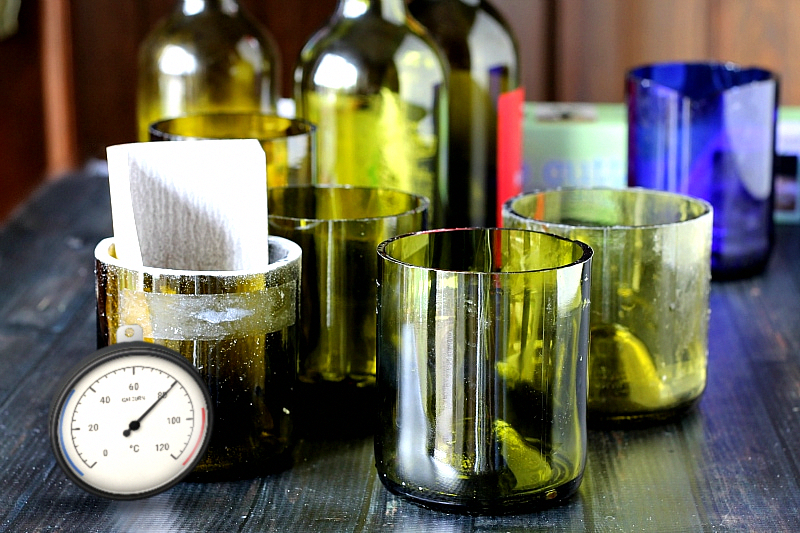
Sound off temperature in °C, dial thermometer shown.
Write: 80 °C
